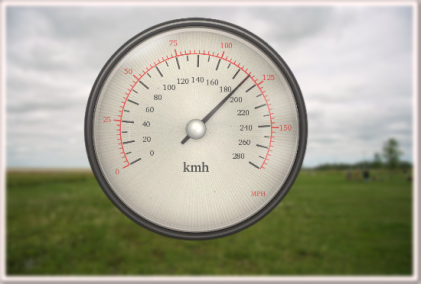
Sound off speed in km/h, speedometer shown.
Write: 190 km/h
